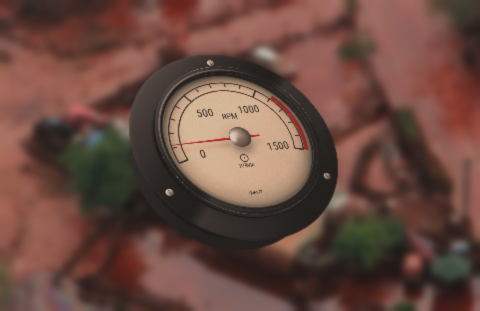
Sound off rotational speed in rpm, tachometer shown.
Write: 100 rpm
